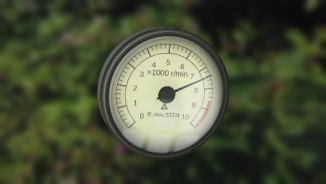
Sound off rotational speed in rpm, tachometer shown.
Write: 7400 rpm
